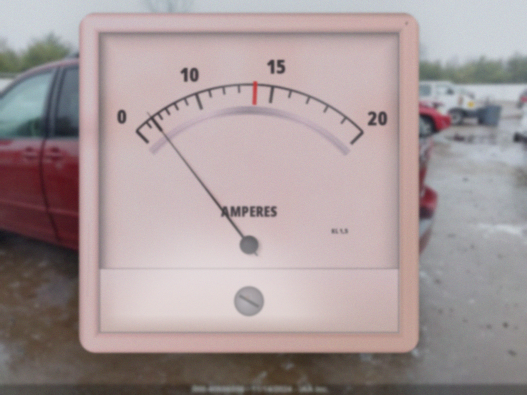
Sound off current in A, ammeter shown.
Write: 5 A
